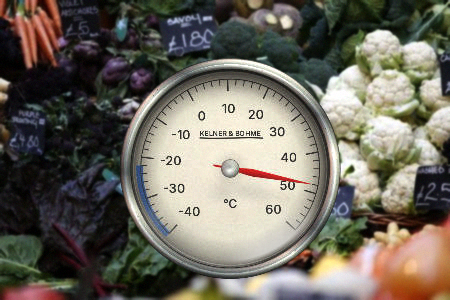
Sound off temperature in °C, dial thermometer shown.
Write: 48 °C
